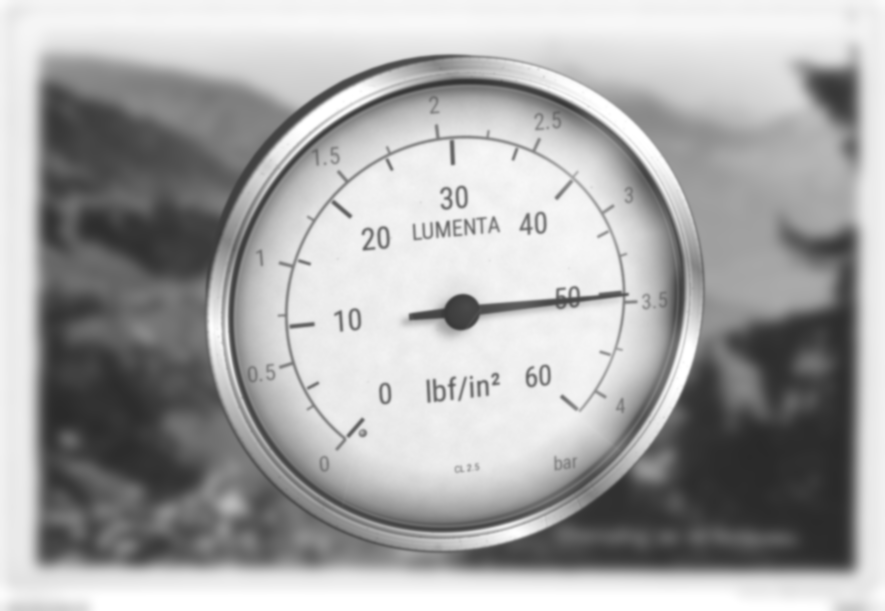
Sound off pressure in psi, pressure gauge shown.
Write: 50 psi
